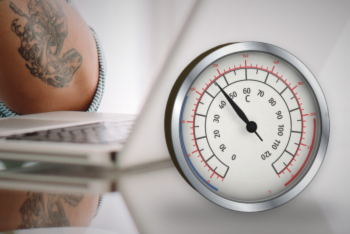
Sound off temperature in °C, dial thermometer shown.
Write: 45 °C
